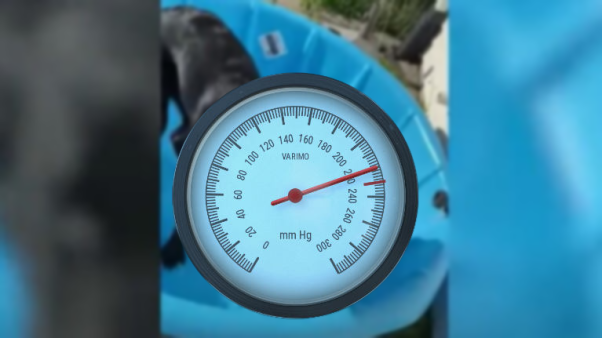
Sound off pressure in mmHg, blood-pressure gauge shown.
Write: 220 mmHg
